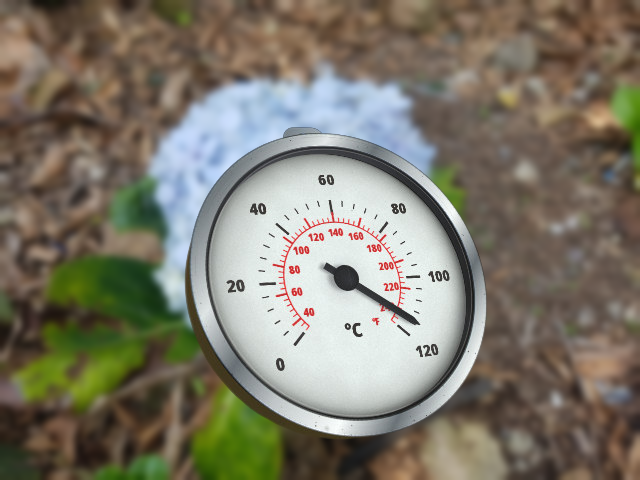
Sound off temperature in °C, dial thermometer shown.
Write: 116 °C
